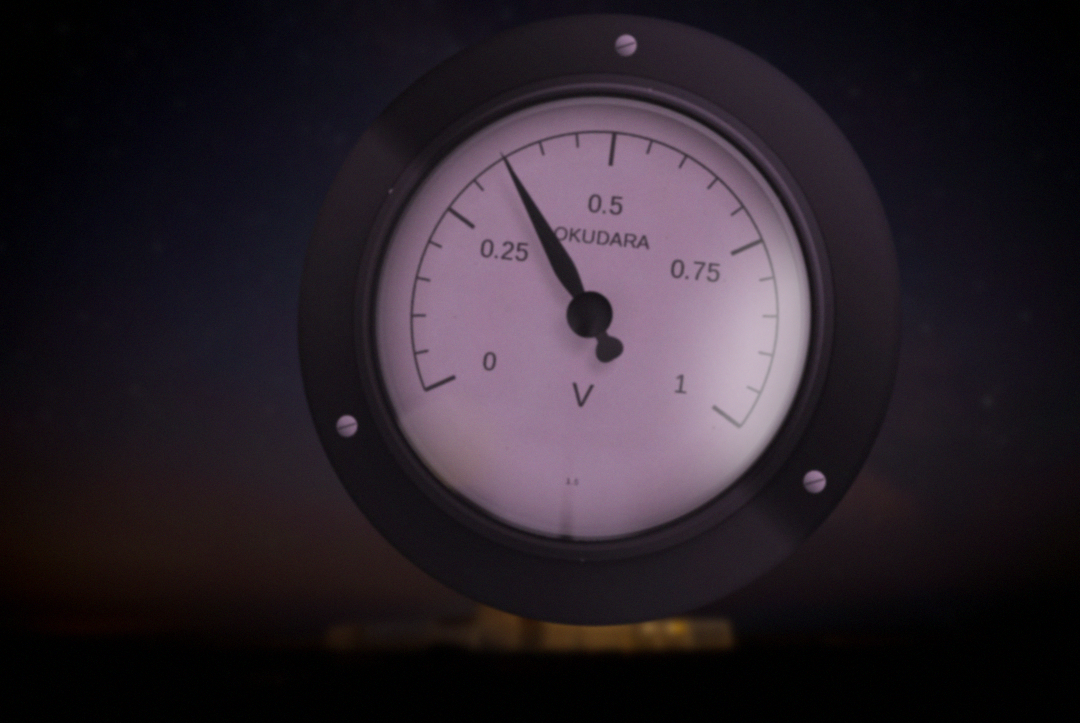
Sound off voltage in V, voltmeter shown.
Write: 0.35 V
